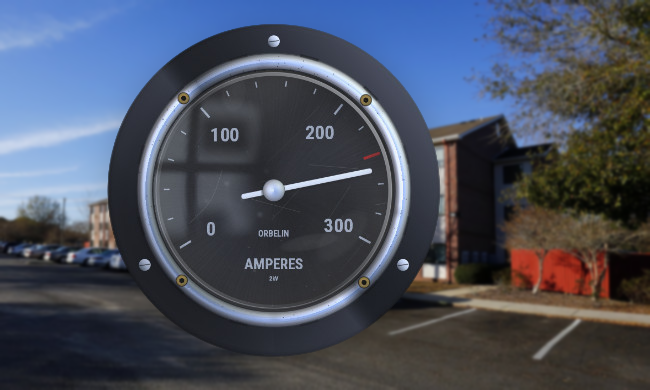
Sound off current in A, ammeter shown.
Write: 250 A
